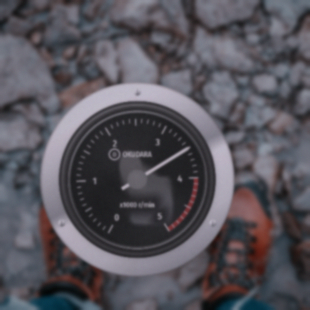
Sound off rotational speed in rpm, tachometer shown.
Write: 3500 rpm
